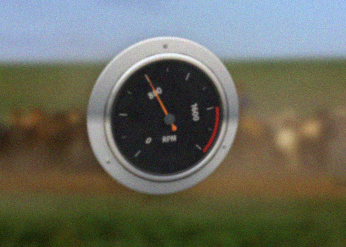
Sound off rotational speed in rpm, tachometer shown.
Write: 800 rpm
